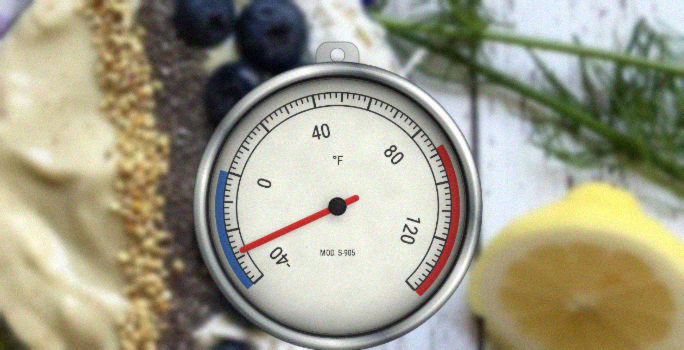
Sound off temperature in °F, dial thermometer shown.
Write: -28 °F
